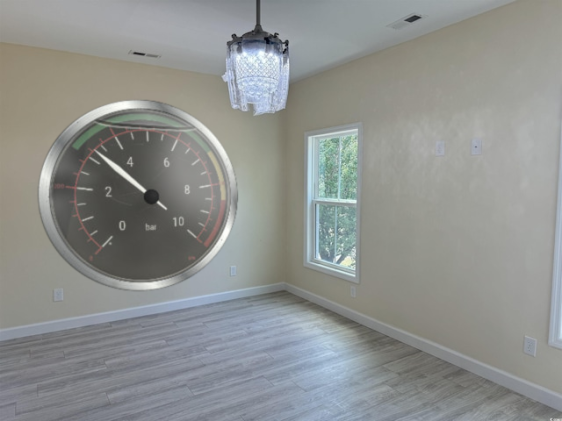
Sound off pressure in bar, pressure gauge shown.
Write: 3.25 bar
